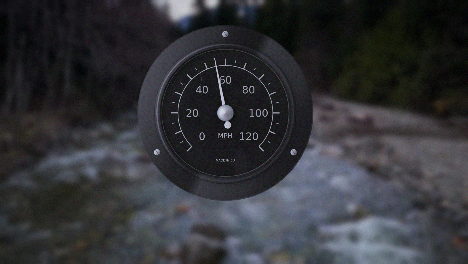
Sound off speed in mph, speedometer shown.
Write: 55 mph
